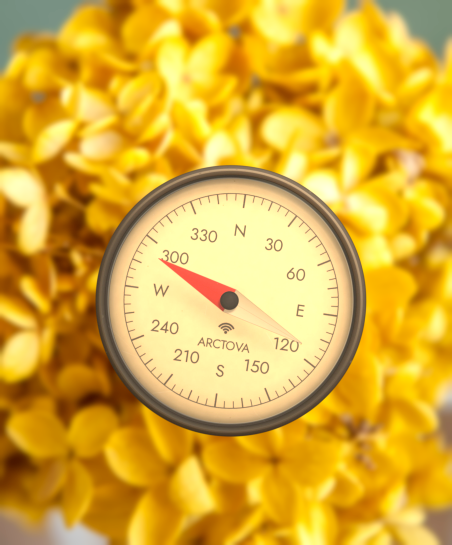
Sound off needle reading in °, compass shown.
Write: 292.5 °
